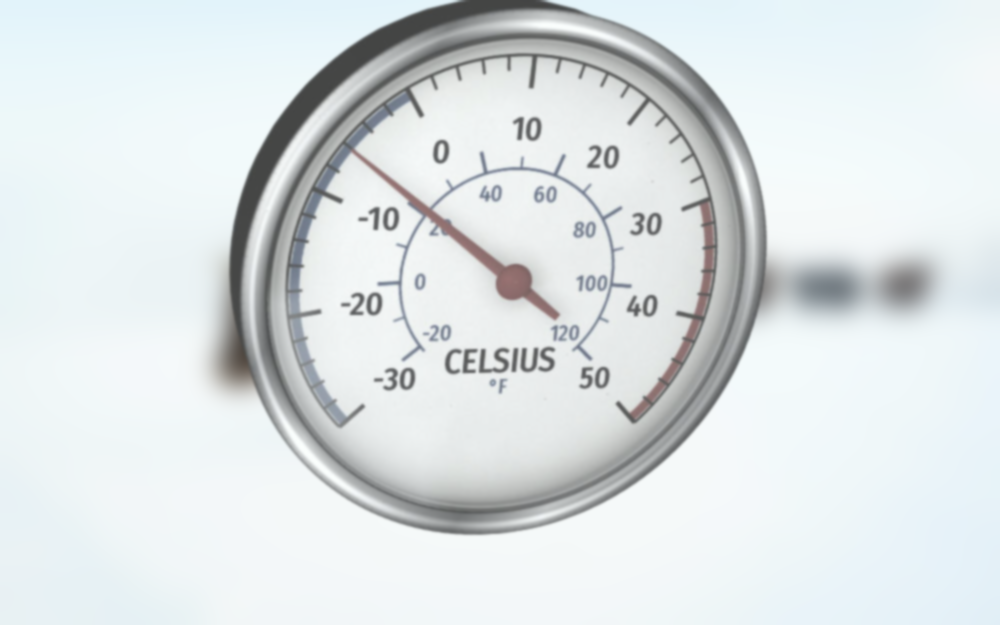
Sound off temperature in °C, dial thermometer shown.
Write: -6 °C
